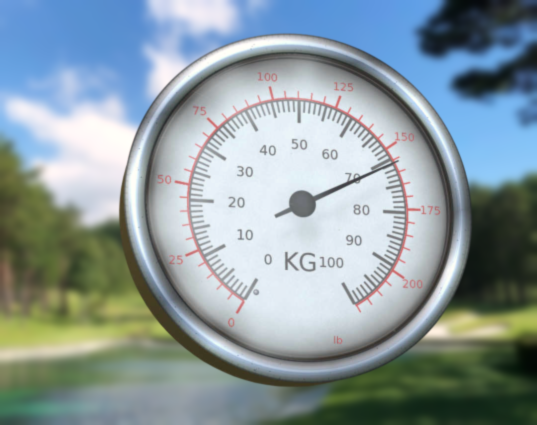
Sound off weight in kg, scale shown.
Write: 71 kg
